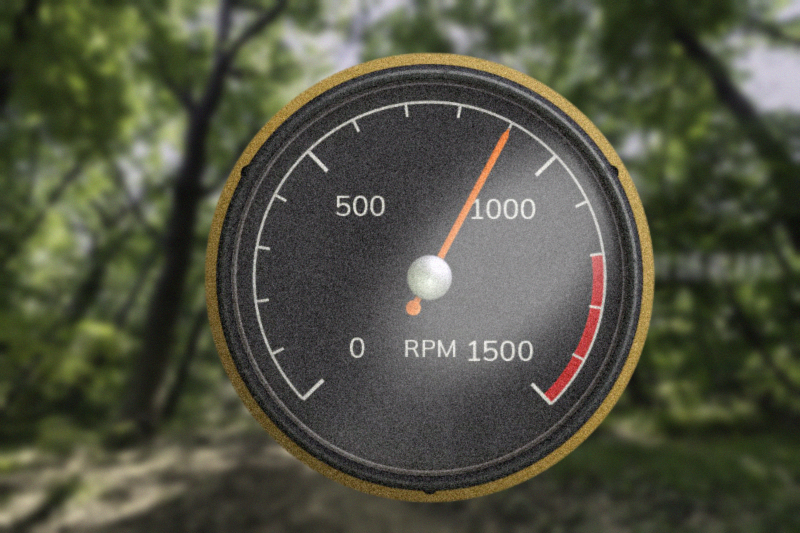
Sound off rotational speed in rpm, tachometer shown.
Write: 900 rpm
